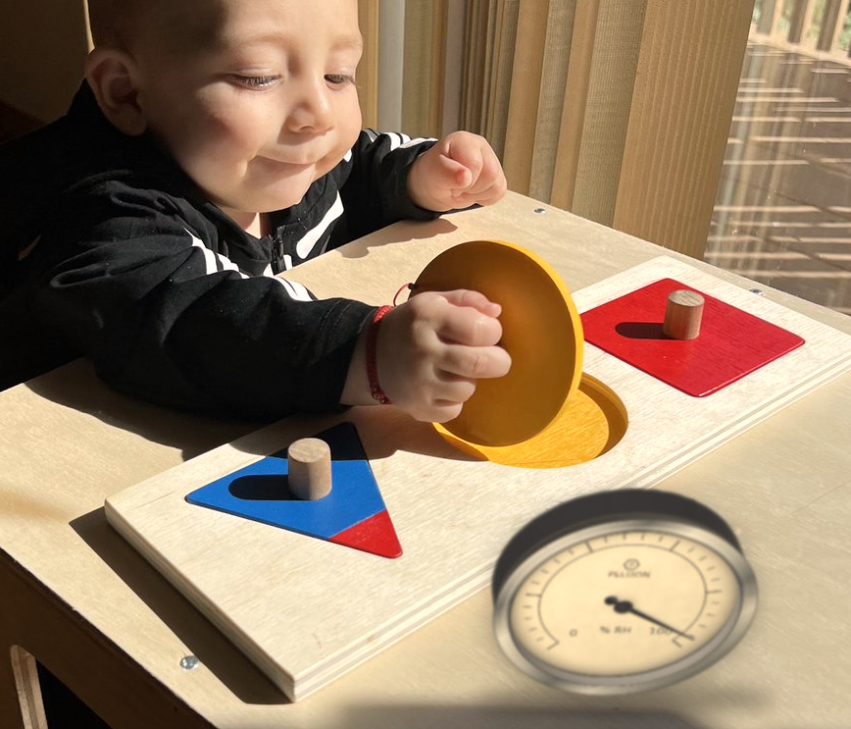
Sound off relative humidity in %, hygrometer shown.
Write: 96 %
